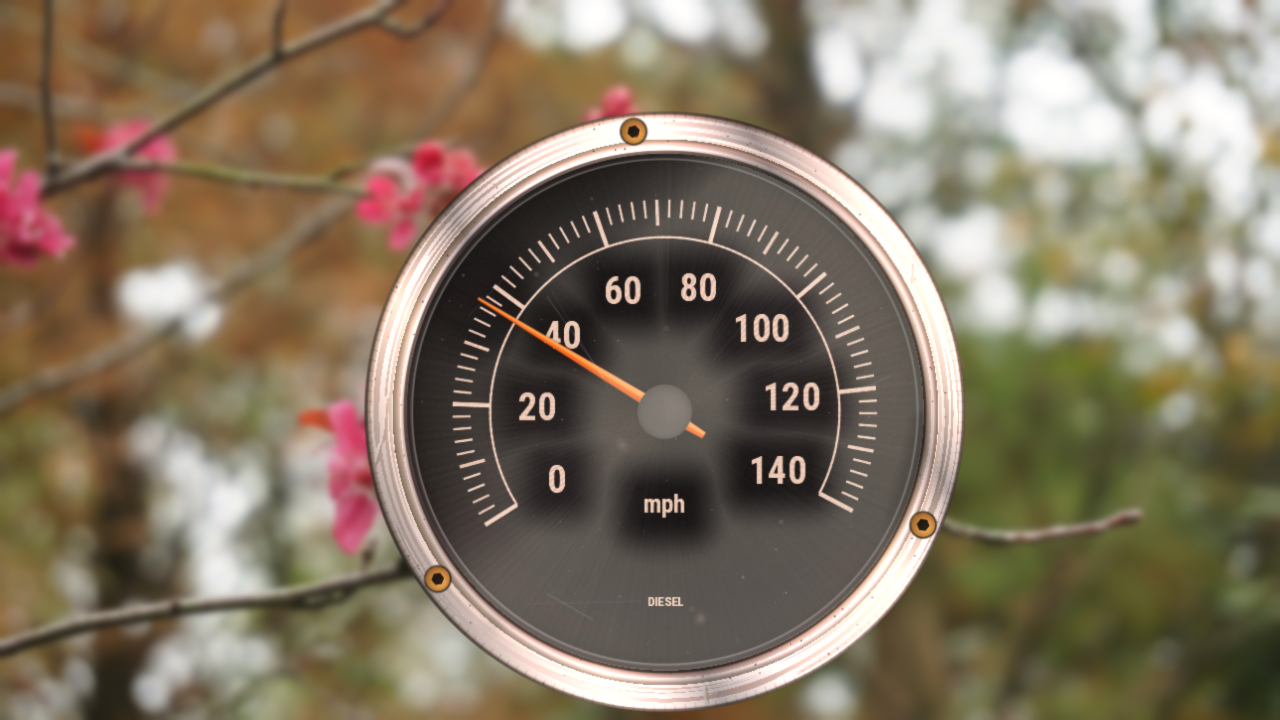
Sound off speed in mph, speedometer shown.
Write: 37 mph
